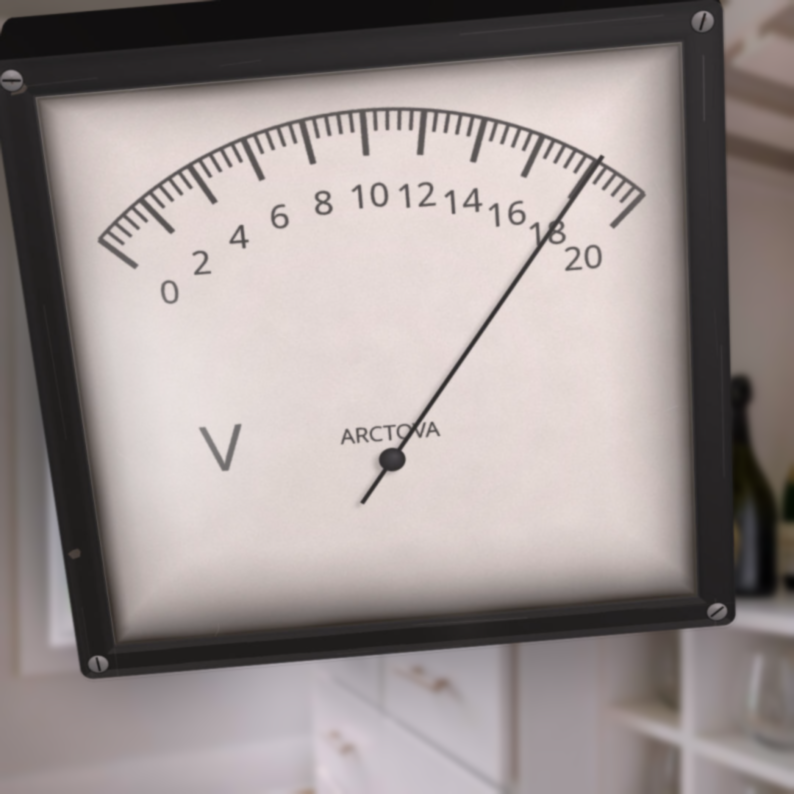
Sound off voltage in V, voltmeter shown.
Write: 18 V
